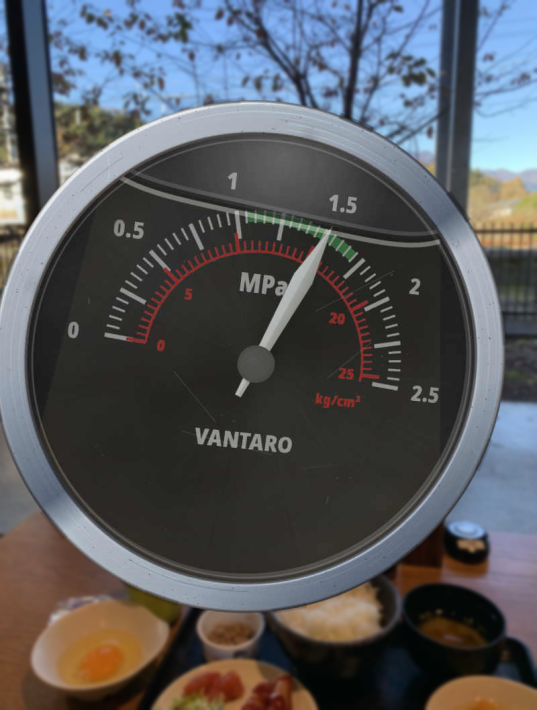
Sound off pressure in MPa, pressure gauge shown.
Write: 1.5 MPa
